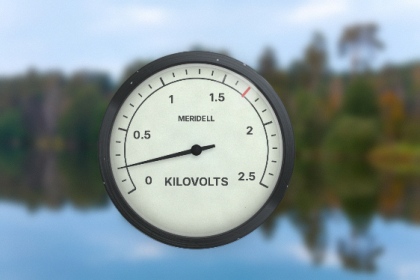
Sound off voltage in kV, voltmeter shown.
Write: 0.2 kV
